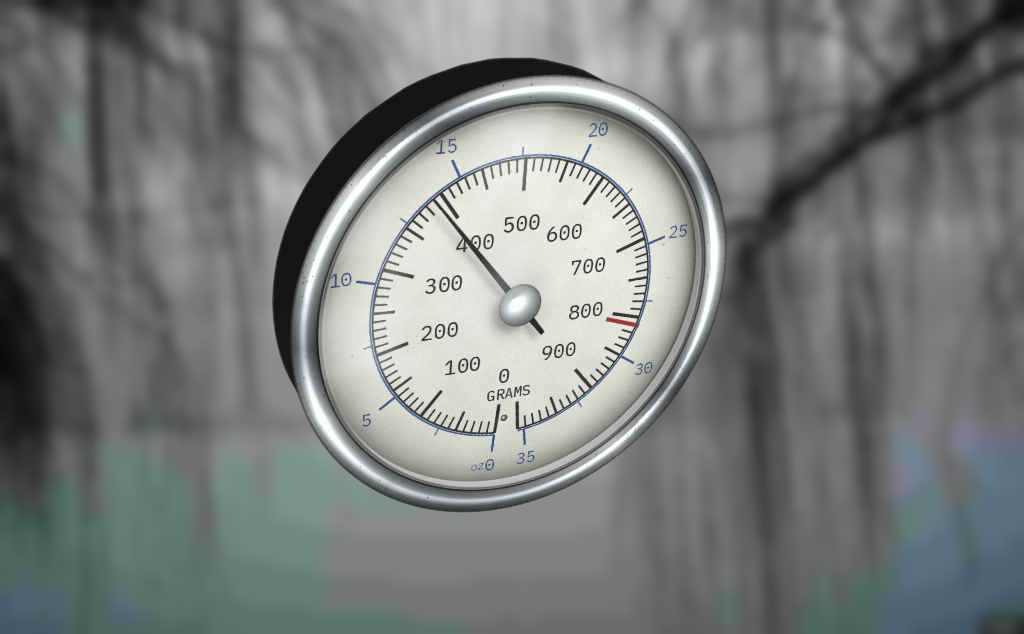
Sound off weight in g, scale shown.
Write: 390 g
